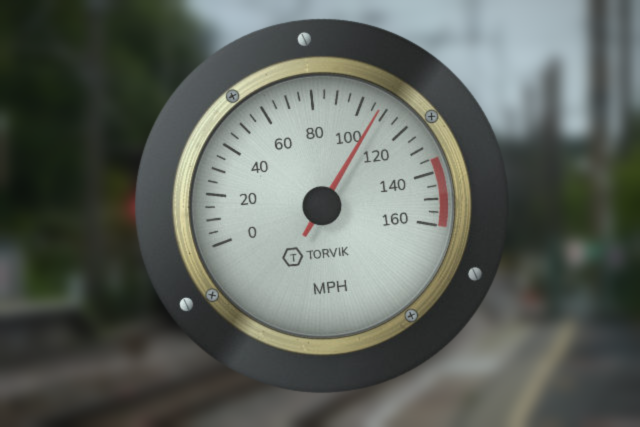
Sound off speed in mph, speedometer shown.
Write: 107.5 mph
